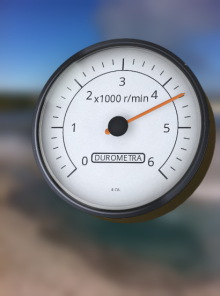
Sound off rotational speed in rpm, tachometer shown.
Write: 4400 rpm
